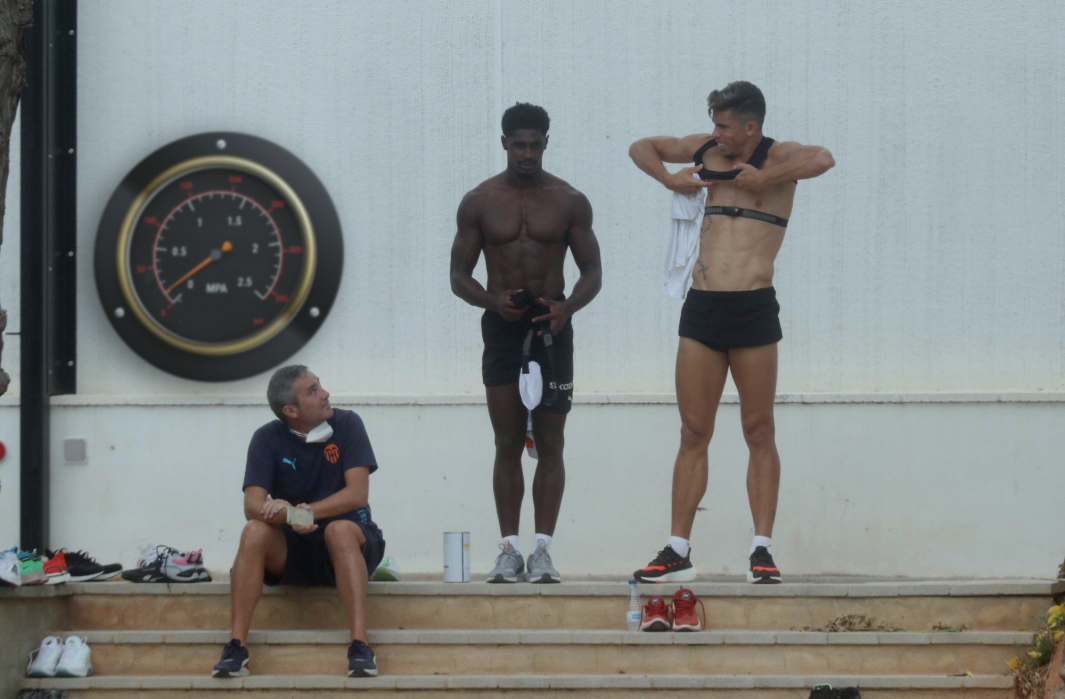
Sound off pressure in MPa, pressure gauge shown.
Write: 0.1 MPa
